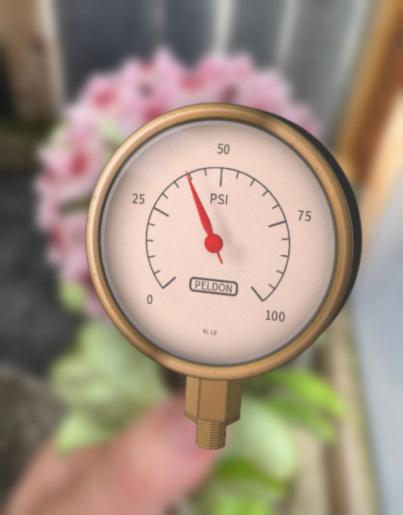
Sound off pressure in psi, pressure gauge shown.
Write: 40 psi
